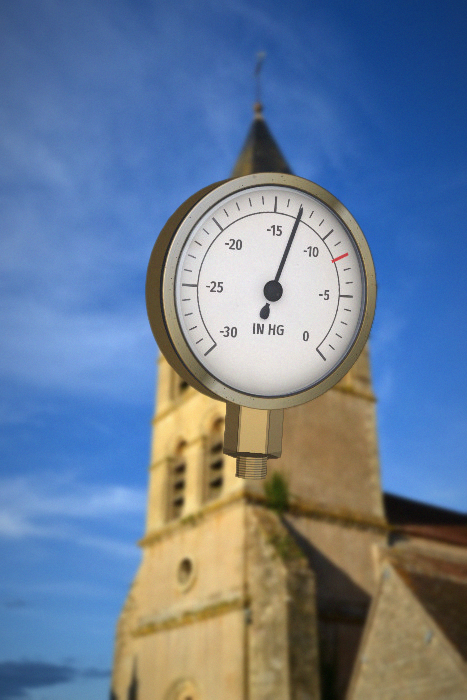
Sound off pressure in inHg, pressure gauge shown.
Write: -13 inHg
